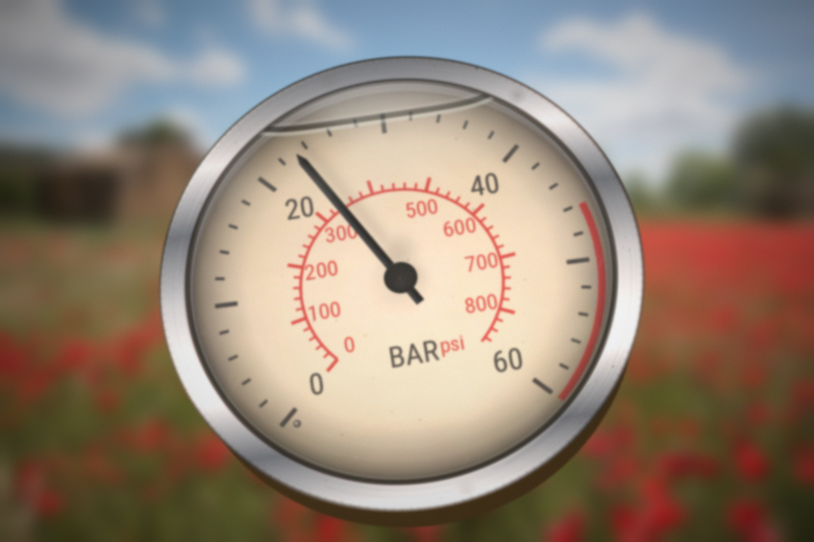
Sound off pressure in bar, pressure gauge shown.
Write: 23 bar
